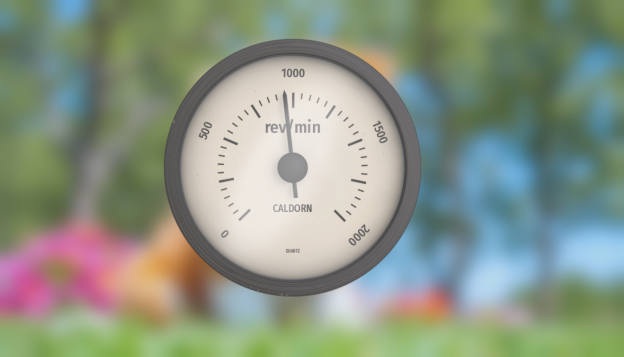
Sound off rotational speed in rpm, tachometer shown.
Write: 950 rpm
